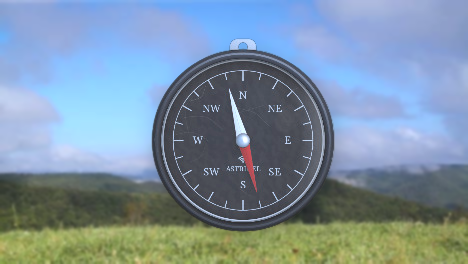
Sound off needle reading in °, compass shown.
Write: 165 °
